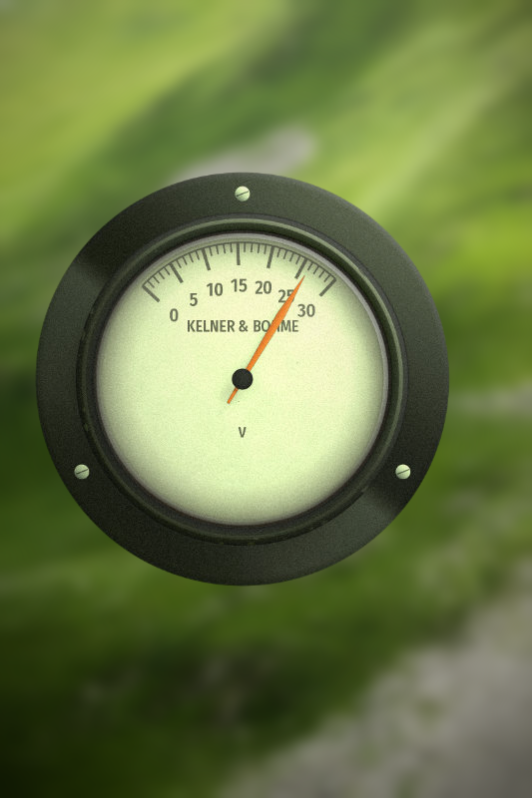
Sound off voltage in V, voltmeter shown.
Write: 26 V
